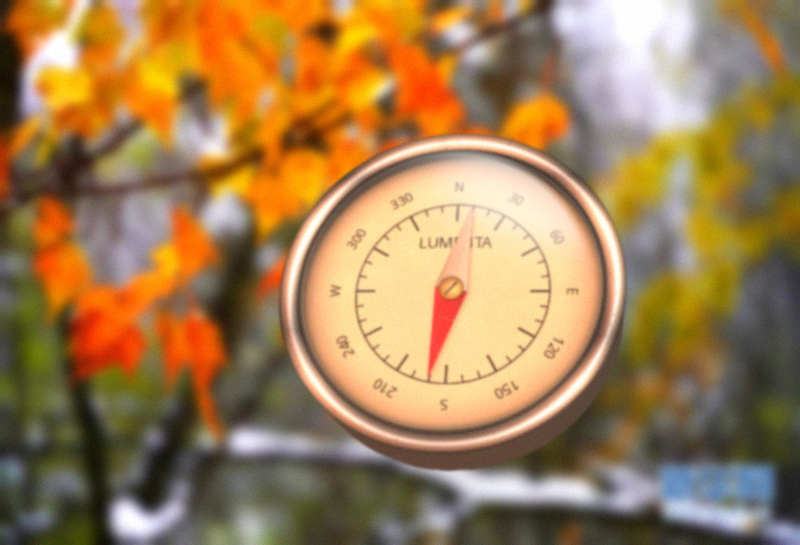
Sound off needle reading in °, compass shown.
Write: 190 °
